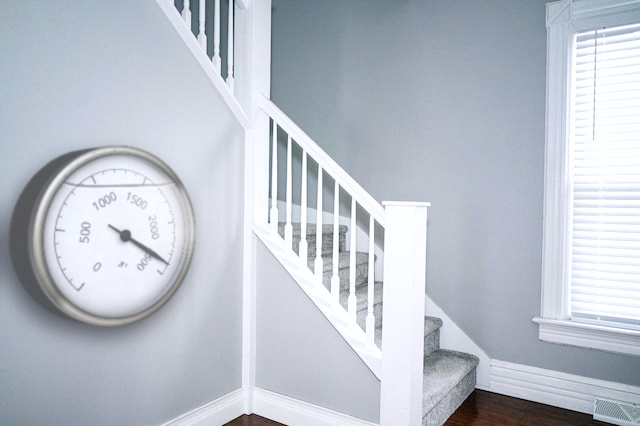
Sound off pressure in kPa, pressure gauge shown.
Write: 2400 kPa
